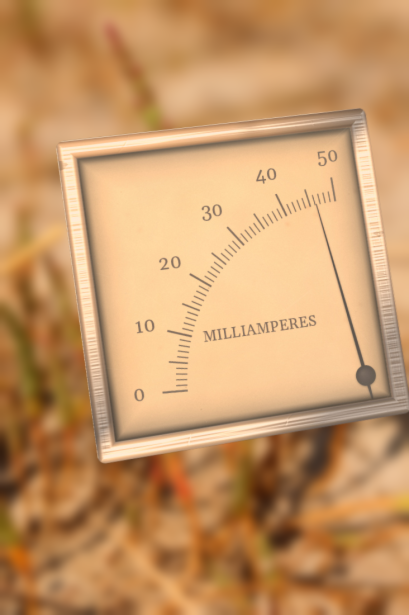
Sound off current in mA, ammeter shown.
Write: 46 mA
